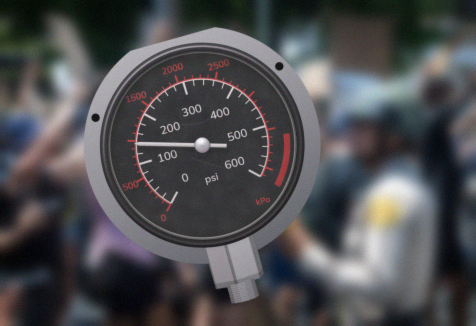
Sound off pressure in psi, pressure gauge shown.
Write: 140 psi
